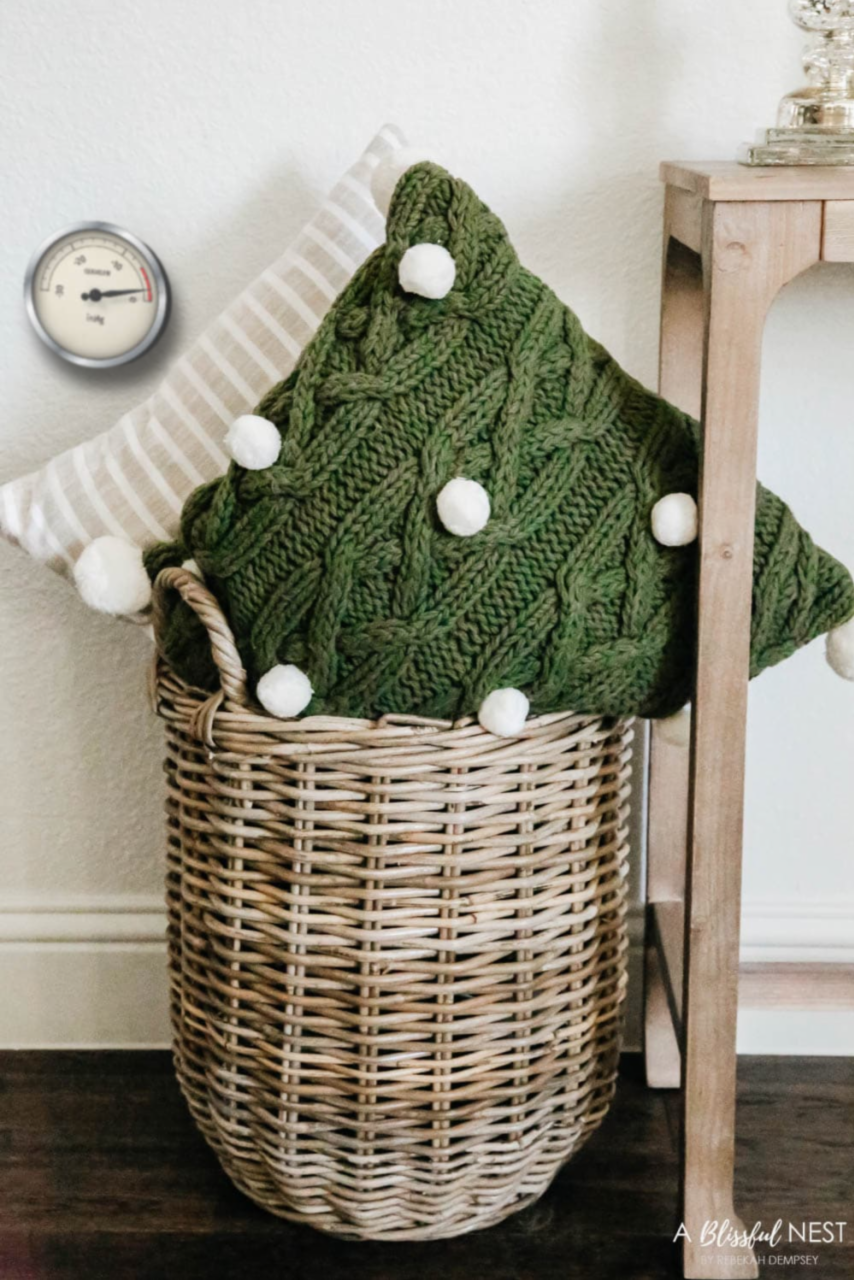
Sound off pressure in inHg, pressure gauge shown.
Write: -2 inHg
